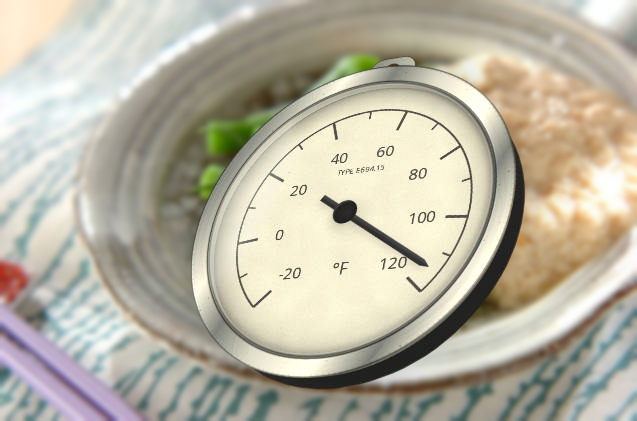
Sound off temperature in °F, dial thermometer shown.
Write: 115 °F
